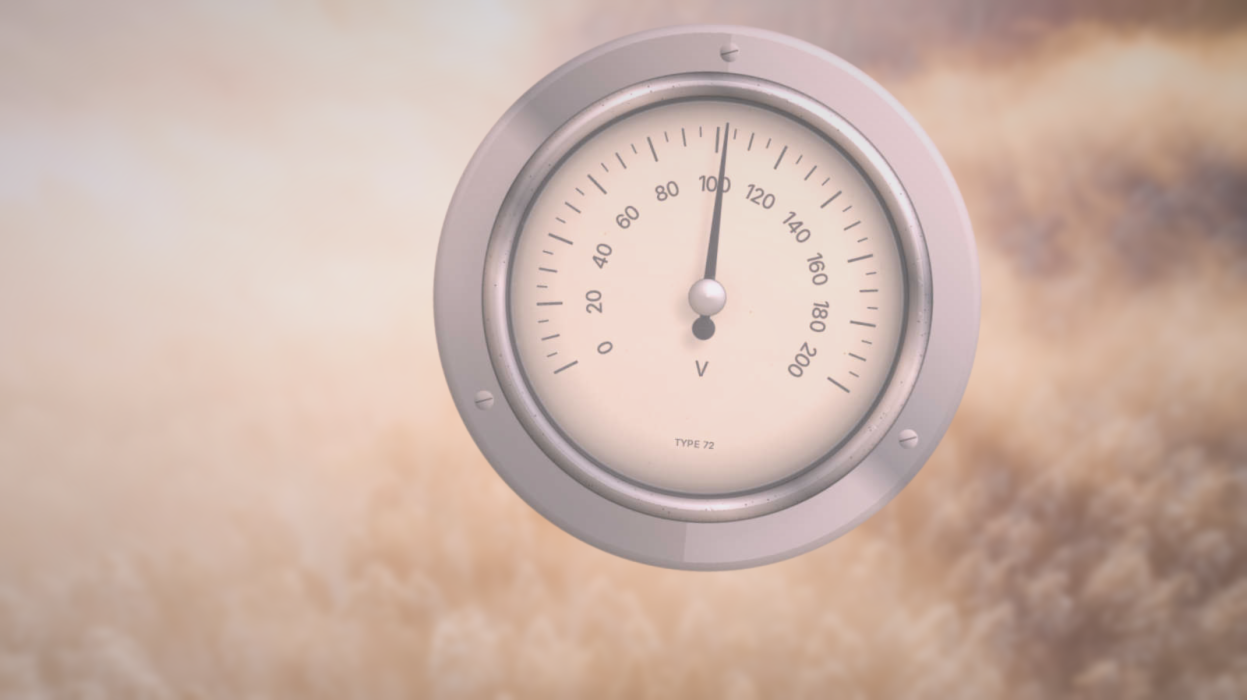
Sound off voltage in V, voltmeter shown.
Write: 102.5 V
